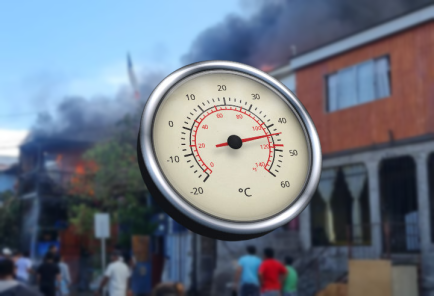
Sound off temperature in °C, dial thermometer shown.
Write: 44 °C
